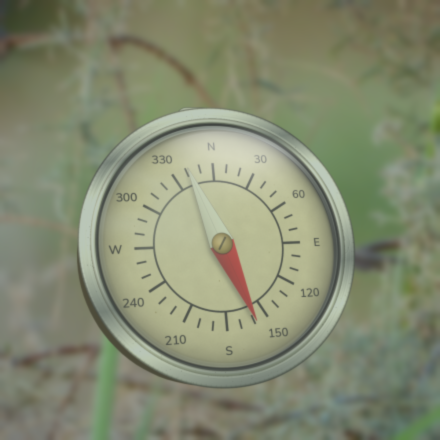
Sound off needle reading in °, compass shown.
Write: 160 °
